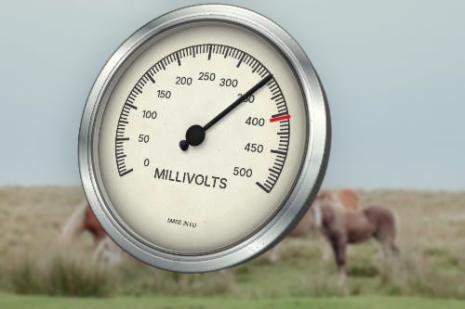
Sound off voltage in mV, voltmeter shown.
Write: 350 mV
